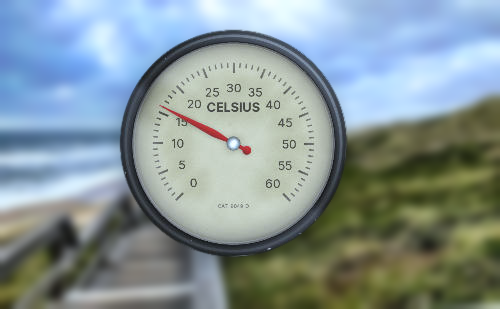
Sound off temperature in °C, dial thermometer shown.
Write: 16 °C
